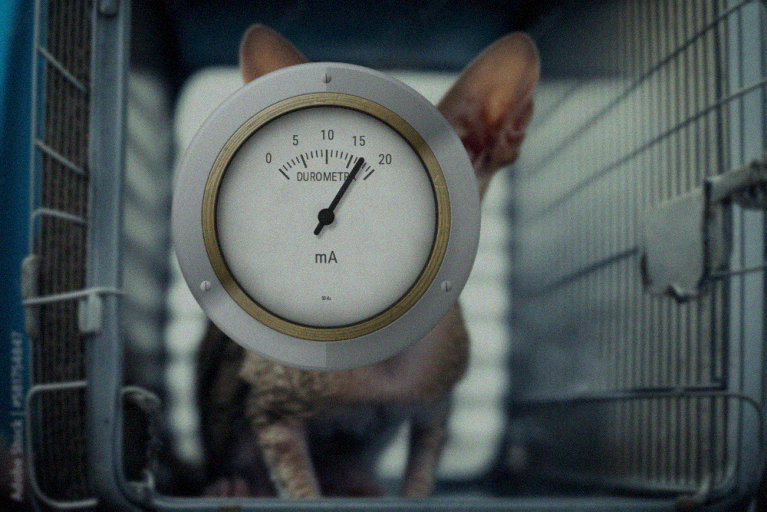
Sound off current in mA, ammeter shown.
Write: 17 mA
